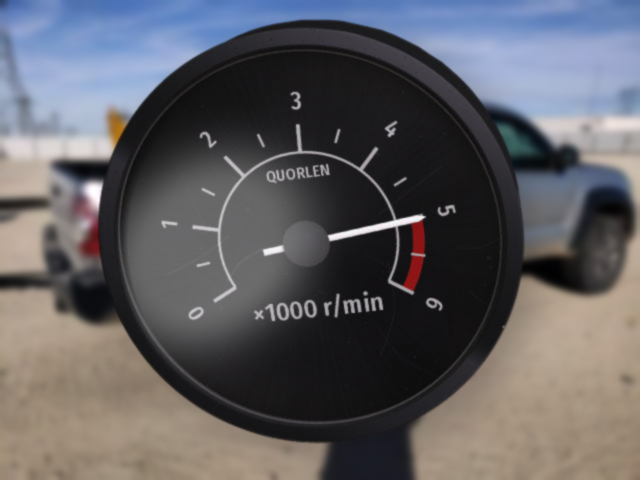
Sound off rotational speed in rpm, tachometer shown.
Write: 5000 rpm
